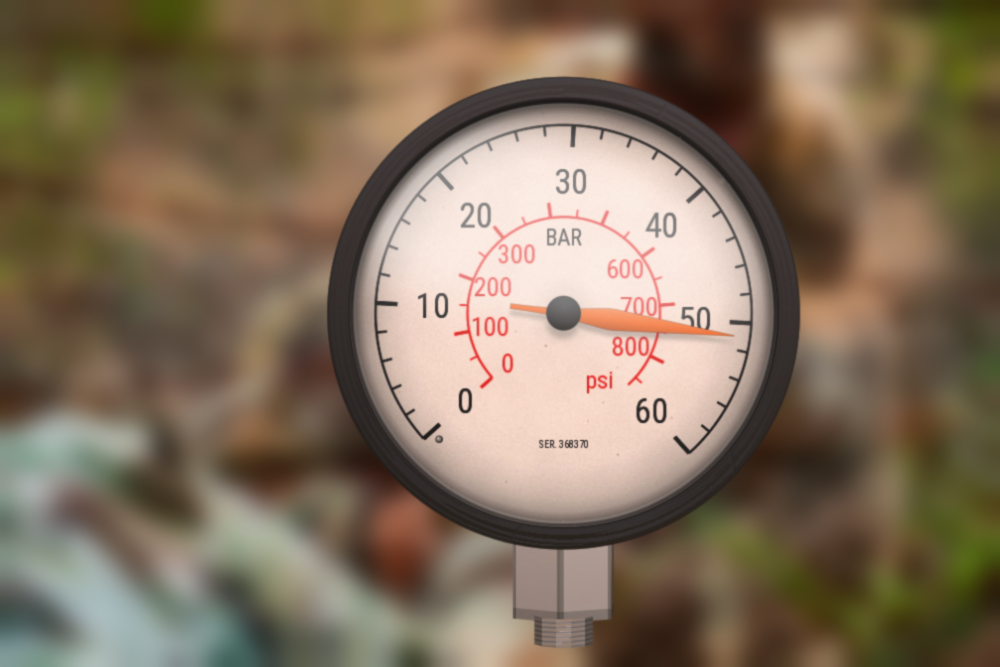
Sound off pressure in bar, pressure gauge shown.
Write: 51 bar
